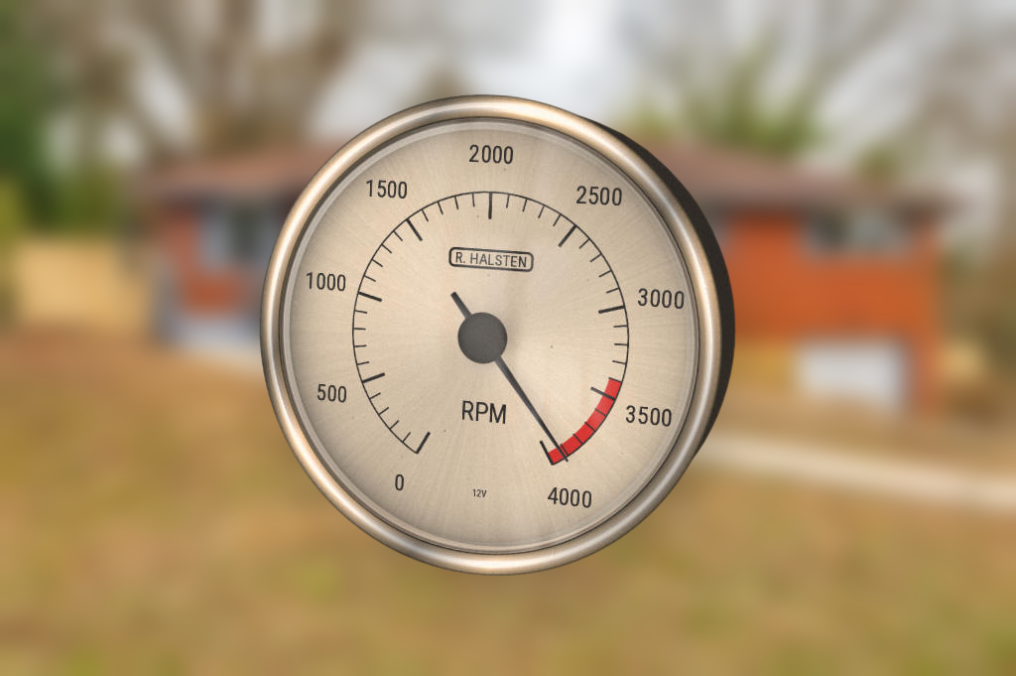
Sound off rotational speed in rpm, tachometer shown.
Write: 3900 rpm
